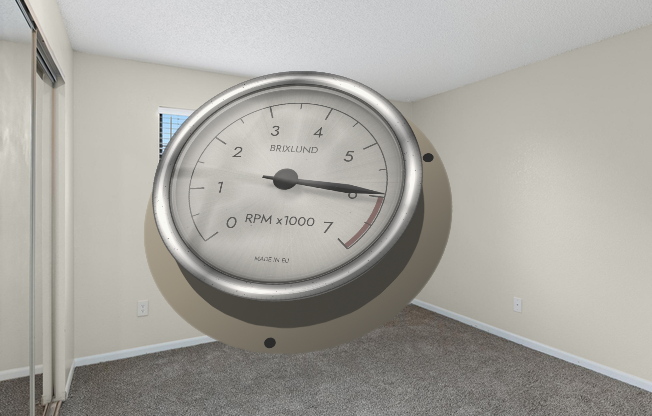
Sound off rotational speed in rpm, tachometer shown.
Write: 6000 rpm
